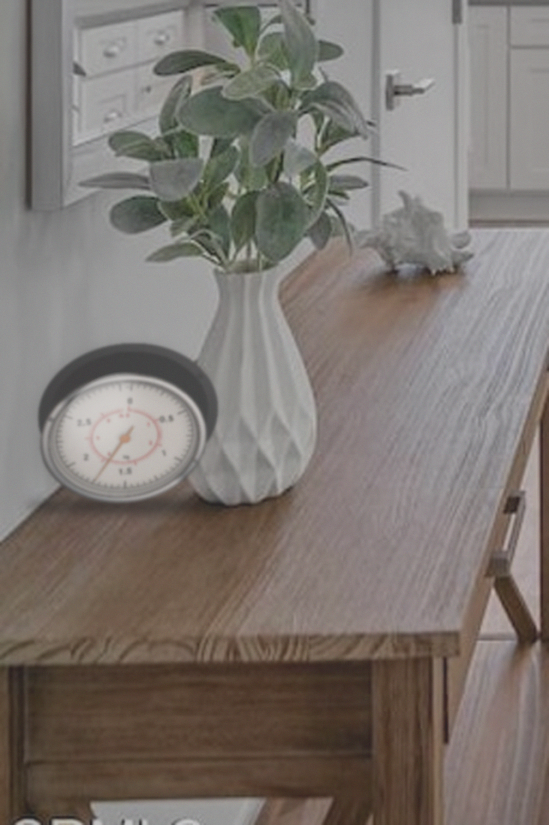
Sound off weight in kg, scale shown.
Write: 1.75 kg
